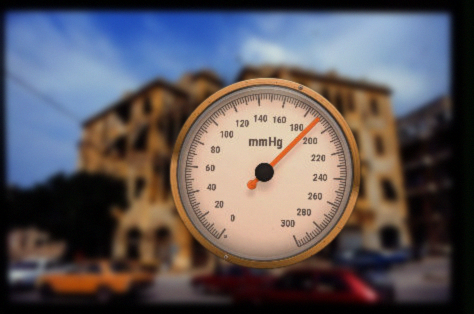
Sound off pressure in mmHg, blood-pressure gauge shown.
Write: 190 mmHg
